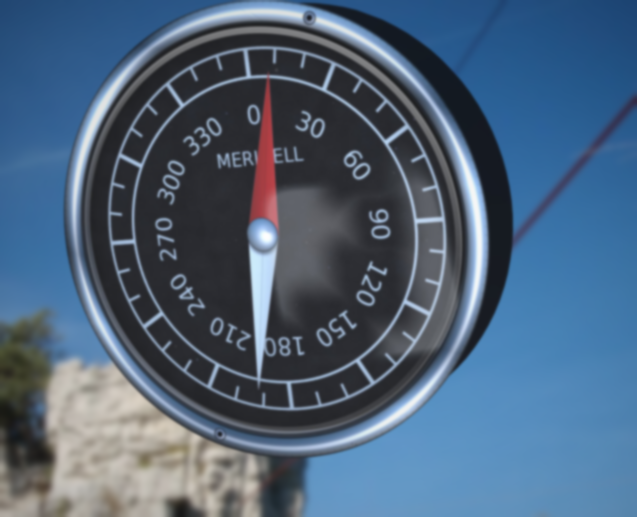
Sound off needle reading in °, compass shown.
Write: 10 °
